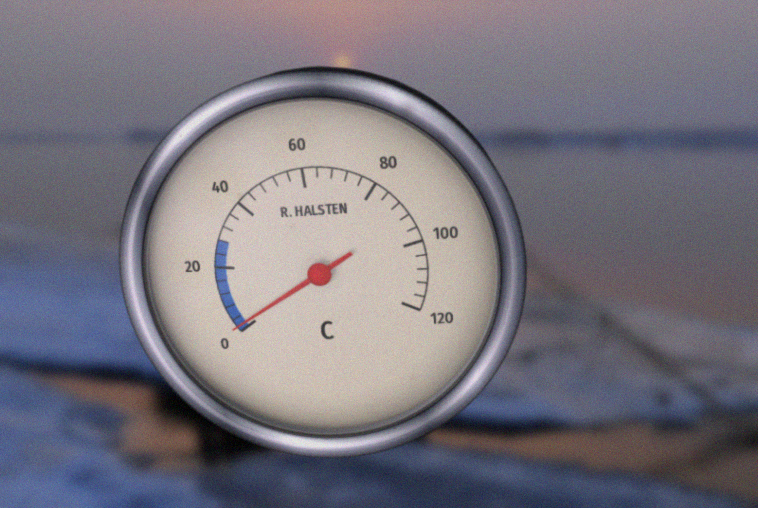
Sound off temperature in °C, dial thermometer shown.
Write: 2 °C
